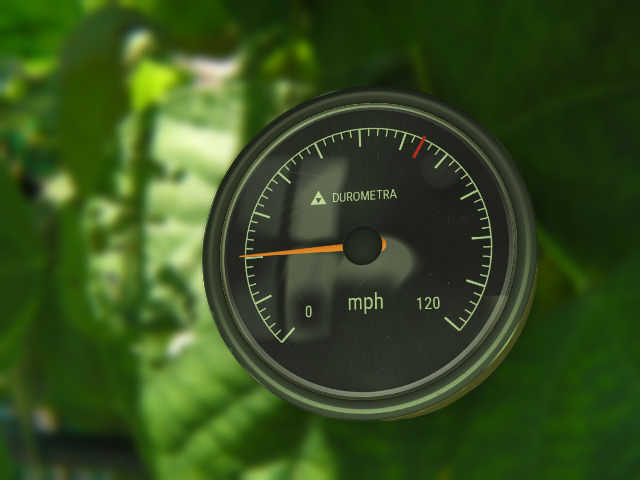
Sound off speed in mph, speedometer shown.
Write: 20 mph
